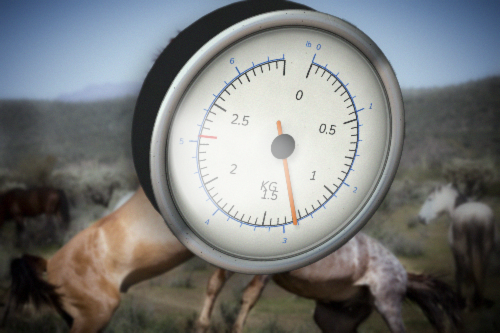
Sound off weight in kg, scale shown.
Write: 1.3 kg
